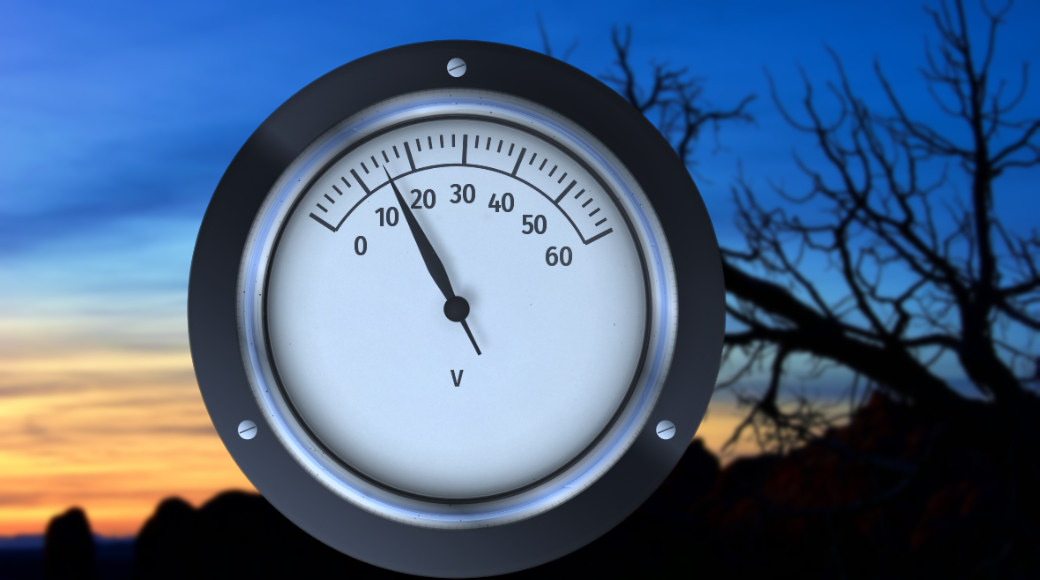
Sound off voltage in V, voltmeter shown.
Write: 15 V
